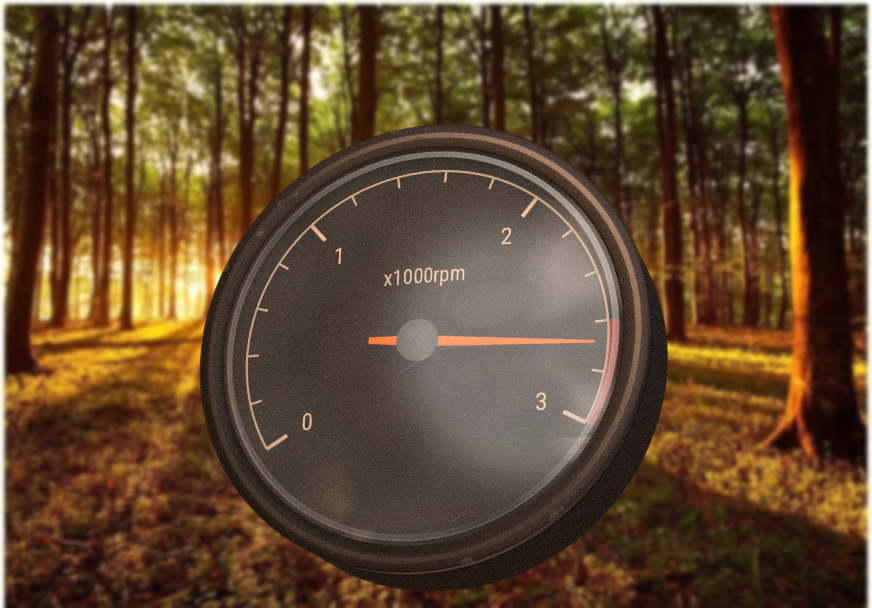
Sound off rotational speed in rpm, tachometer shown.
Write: 2700 rpm
